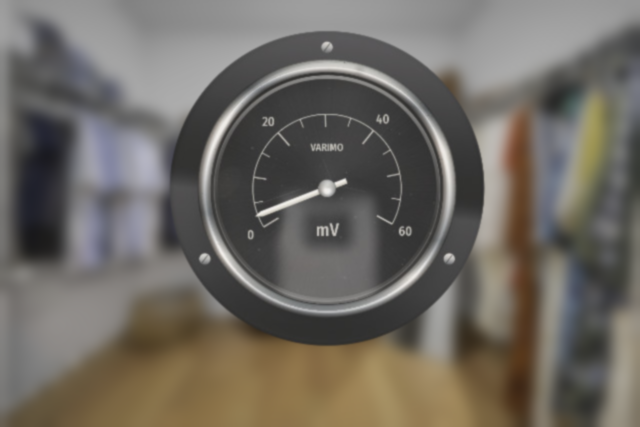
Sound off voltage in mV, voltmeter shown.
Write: 2.5 mV
